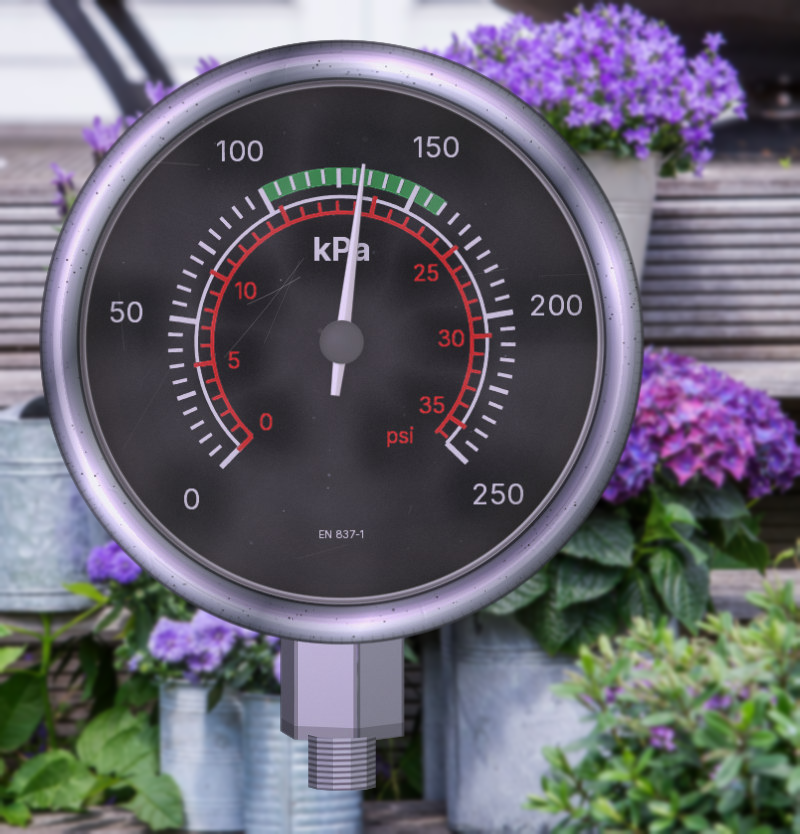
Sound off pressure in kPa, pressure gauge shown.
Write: 132.5 kPa
